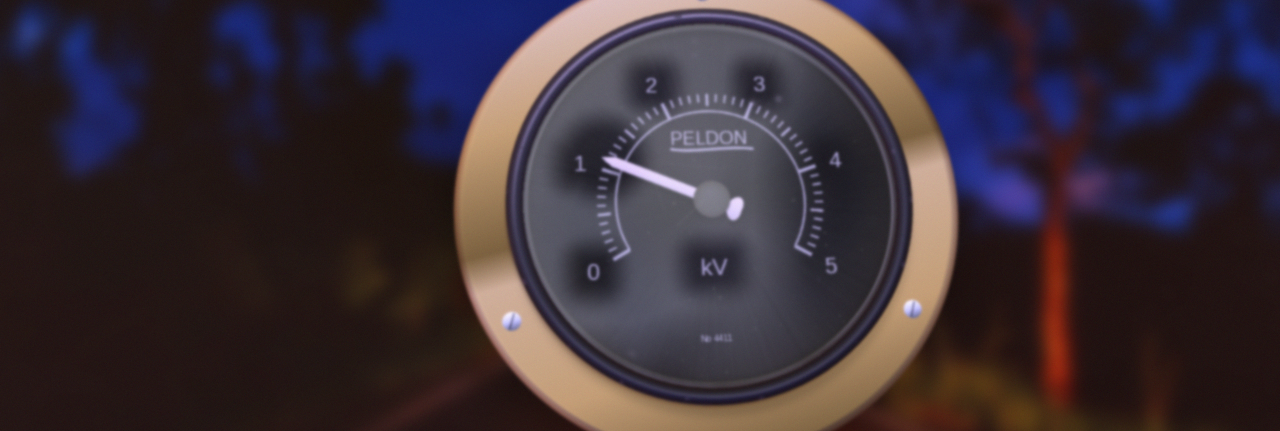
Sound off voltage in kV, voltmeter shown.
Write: 1.1 kV
